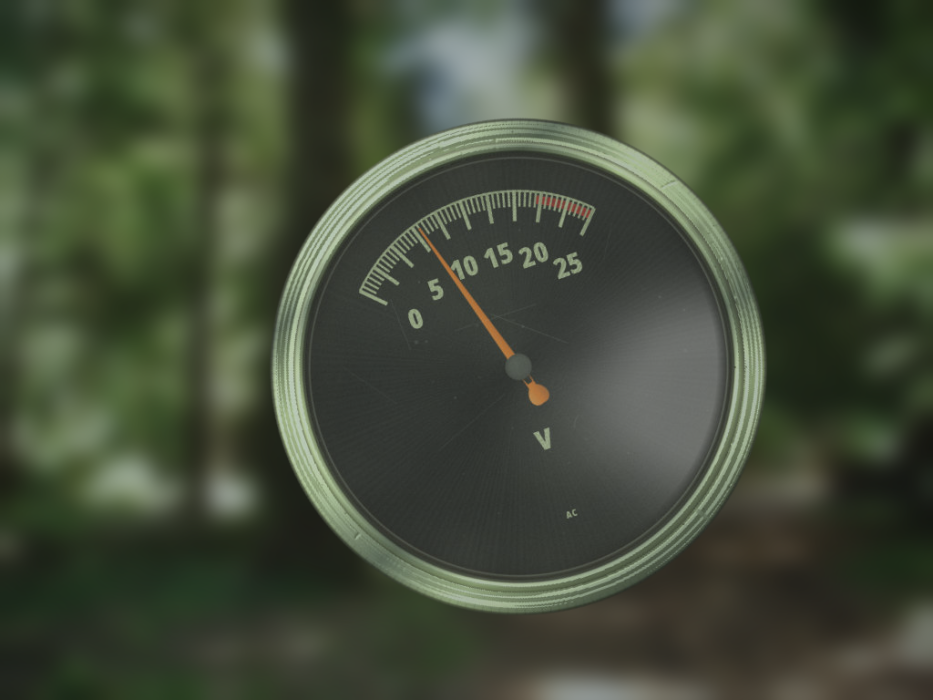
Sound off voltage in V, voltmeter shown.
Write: 8 V
